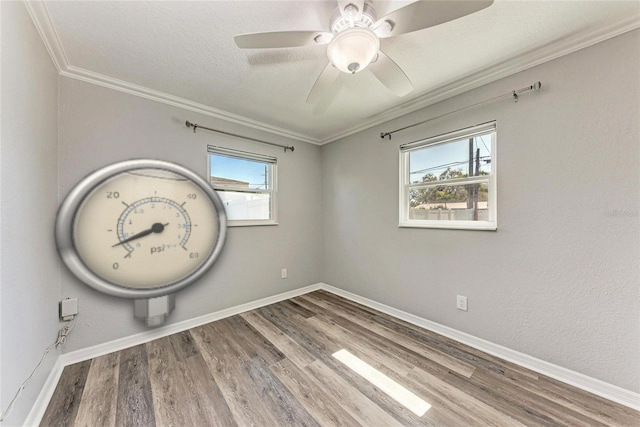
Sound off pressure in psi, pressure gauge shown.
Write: 5 psi
